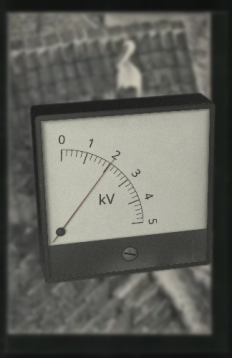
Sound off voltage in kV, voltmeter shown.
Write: 2 kV
